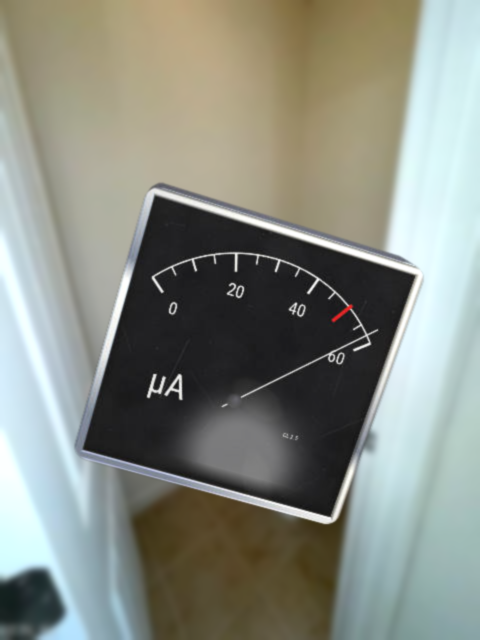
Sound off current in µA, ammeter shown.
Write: 57.5 µA
